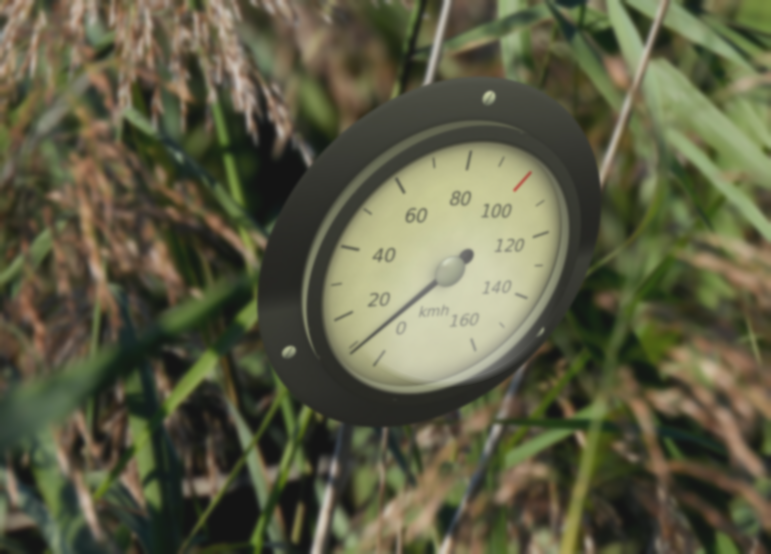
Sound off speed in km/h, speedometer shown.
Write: 10 km/h
